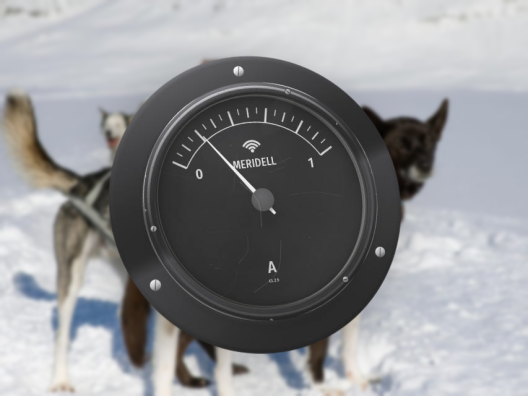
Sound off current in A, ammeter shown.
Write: 0.2 A
